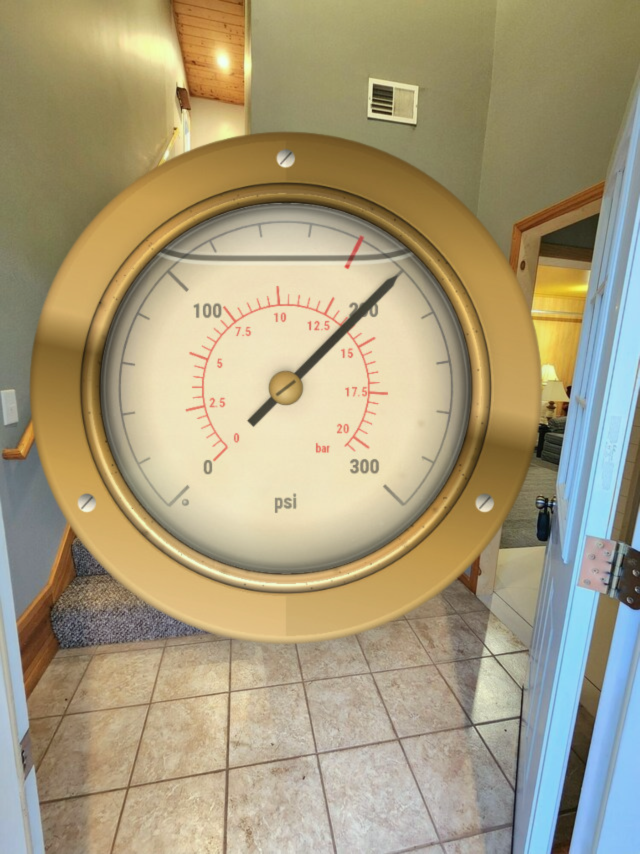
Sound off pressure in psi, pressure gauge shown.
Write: 200 psi
